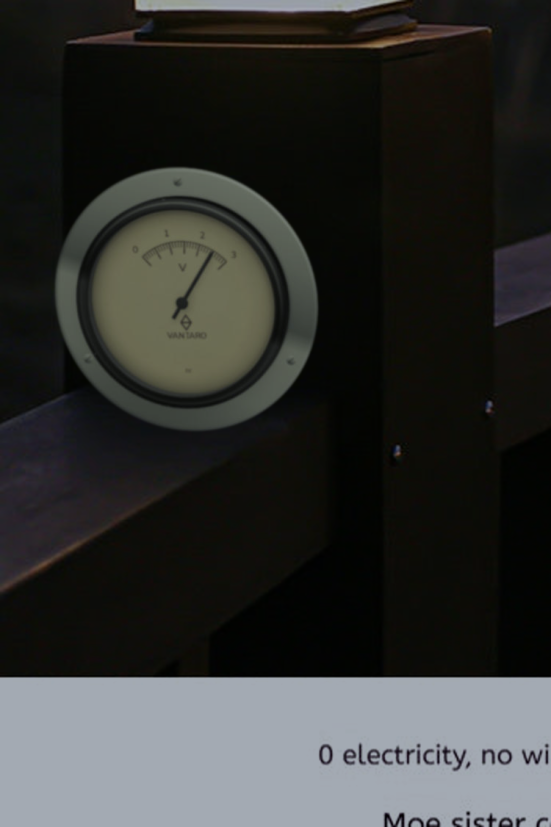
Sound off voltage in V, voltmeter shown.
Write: 2.5 V
